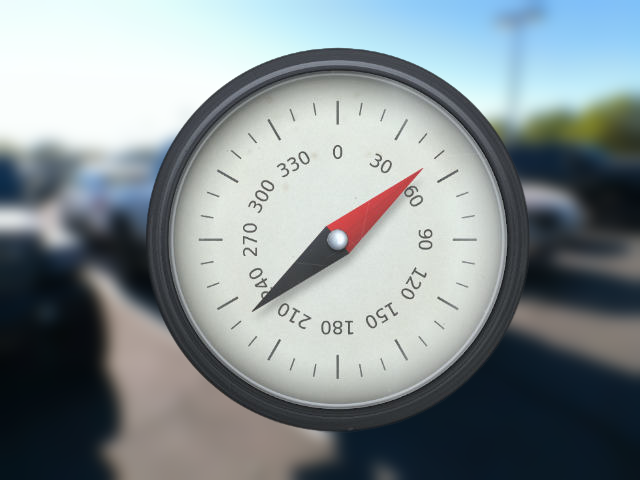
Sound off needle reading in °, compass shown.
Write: 50 °
